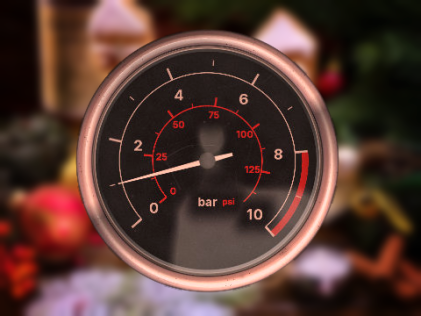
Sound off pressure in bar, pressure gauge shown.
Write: 1 bar
